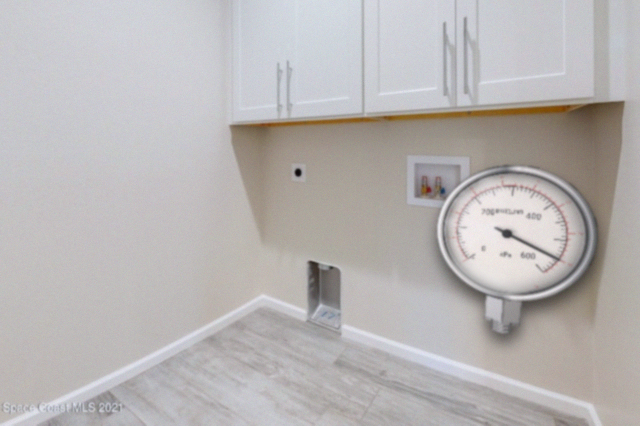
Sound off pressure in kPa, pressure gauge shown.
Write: 550 kPa
